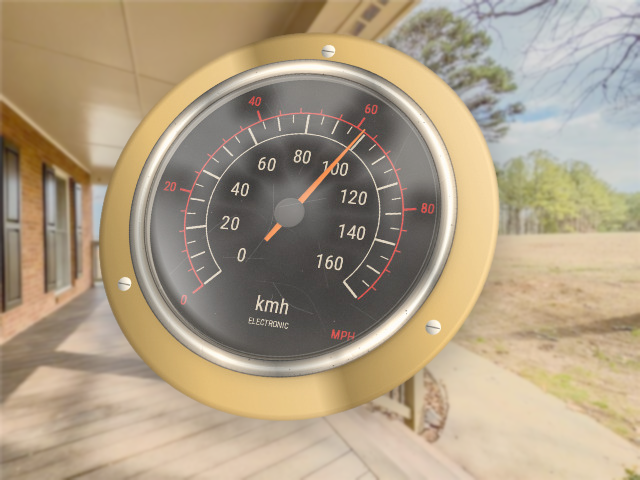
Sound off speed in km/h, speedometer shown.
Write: 100 km/h
